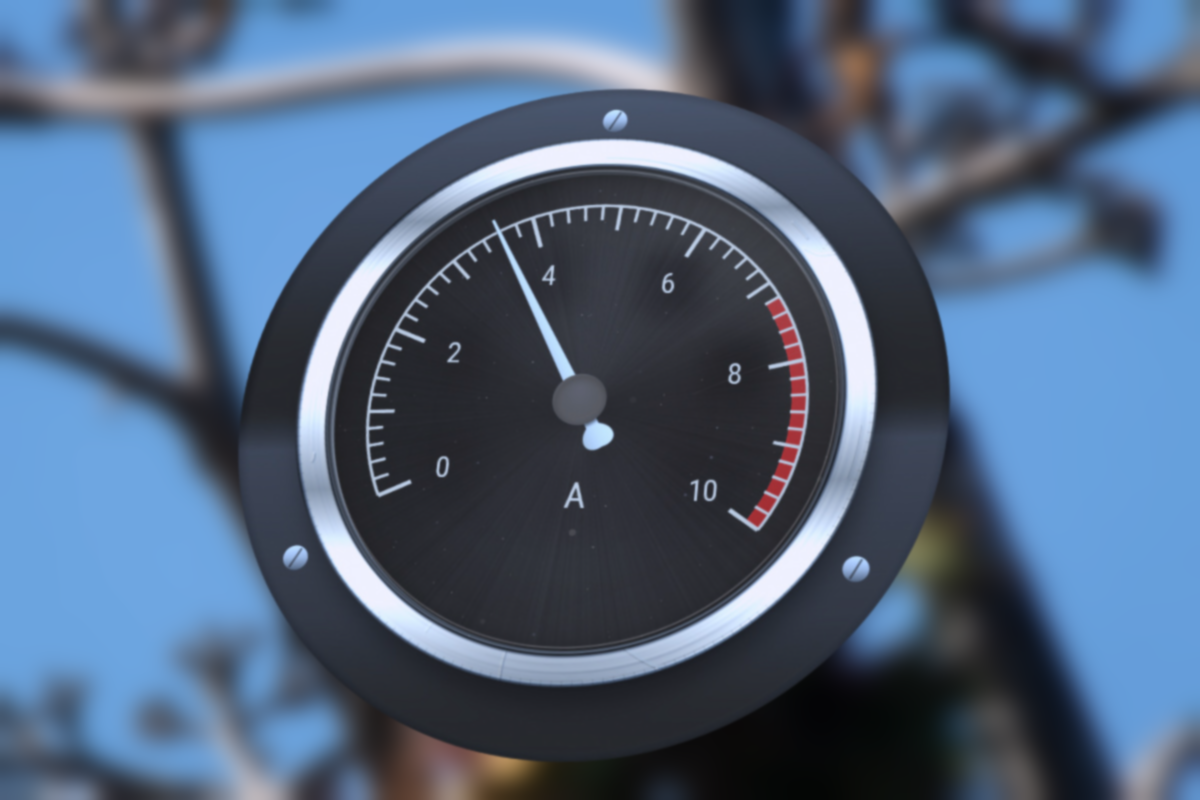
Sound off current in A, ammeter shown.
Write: 3.6 A
